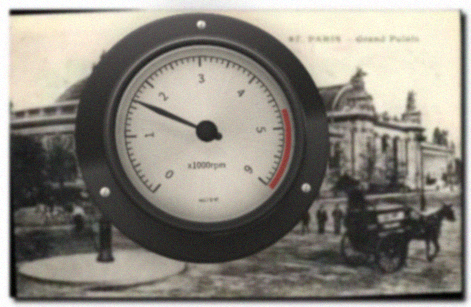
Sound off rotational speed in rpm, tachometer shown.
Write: 1600 rpm
